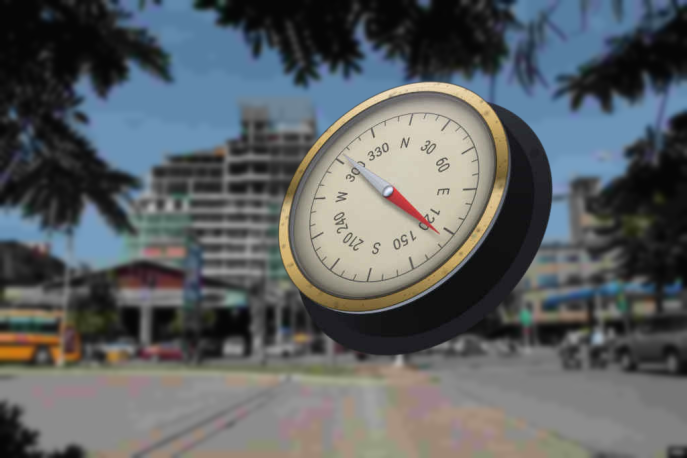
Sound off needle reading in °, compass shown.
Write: 125 °
